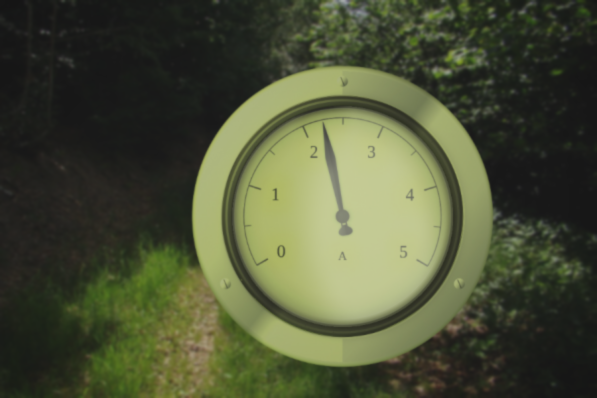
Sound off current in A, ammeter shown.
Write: 2.25 A
